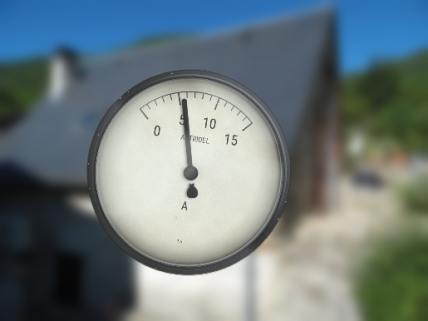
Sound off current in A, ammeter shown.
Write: 5.5 A
